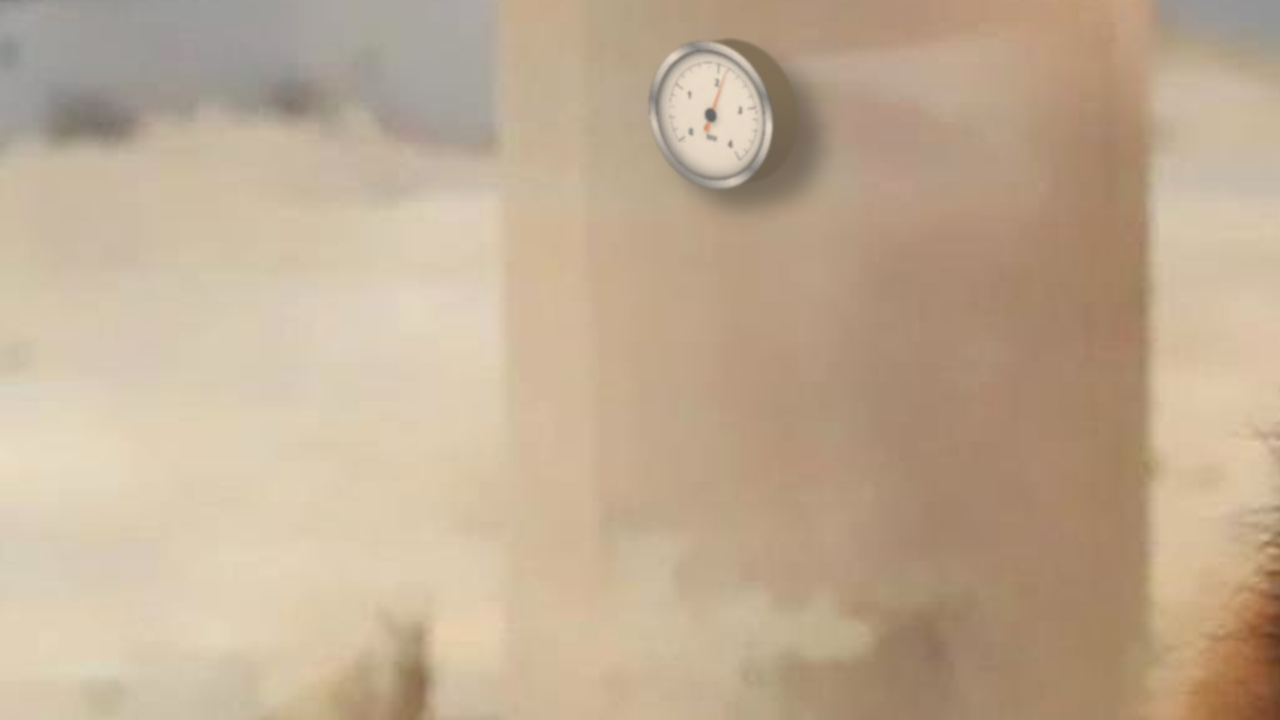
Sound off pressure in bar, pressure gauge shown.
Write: 2.2 bar
